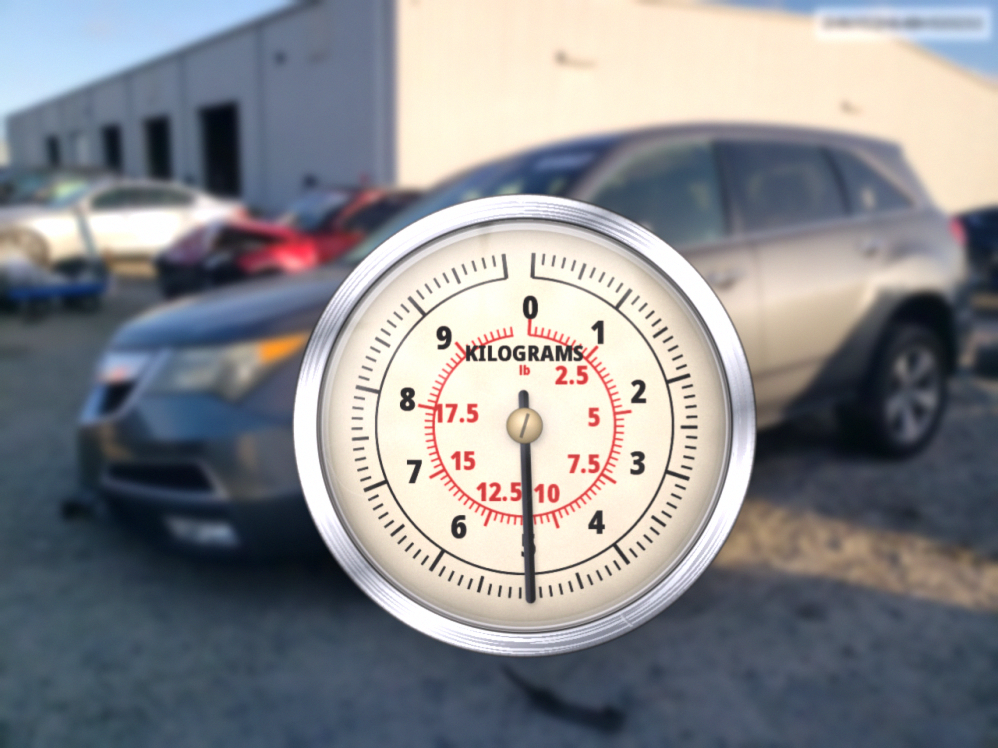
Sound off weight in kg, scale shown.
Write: 5 kg
